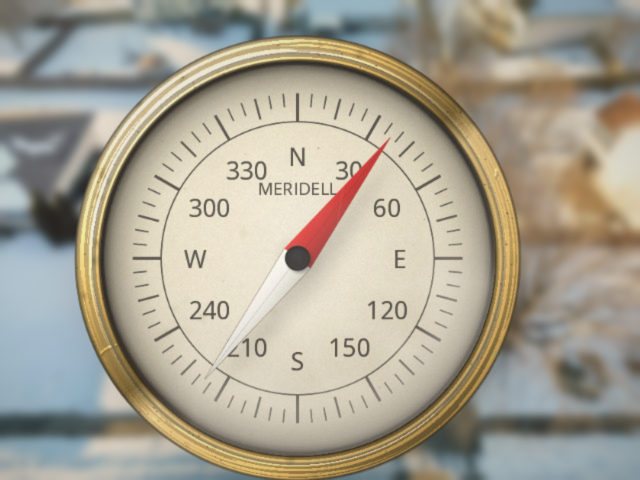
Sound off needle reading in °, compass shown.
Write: 37.5 °
